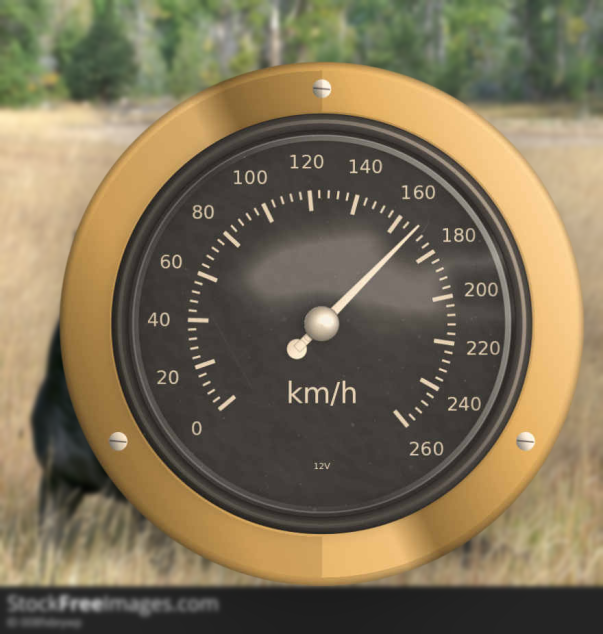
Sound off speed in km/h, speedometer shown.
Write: 168 km/h
